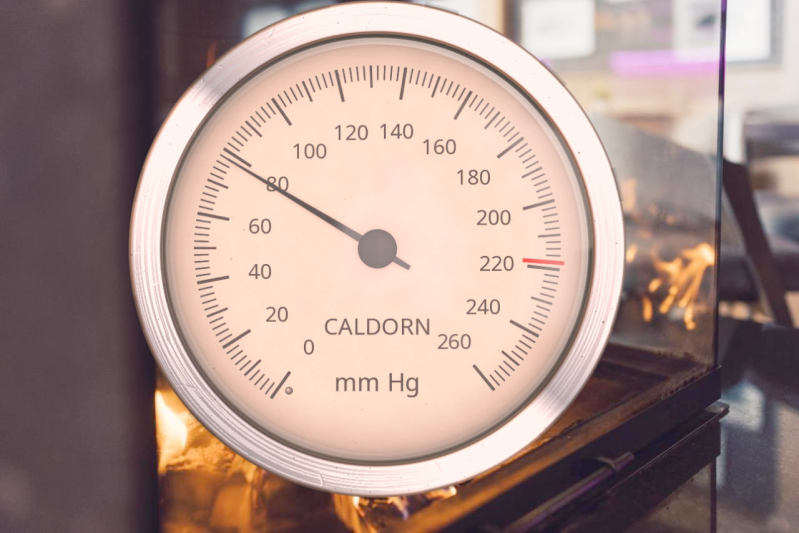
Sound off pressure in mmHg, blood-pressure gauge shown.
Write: 78 mmHg
